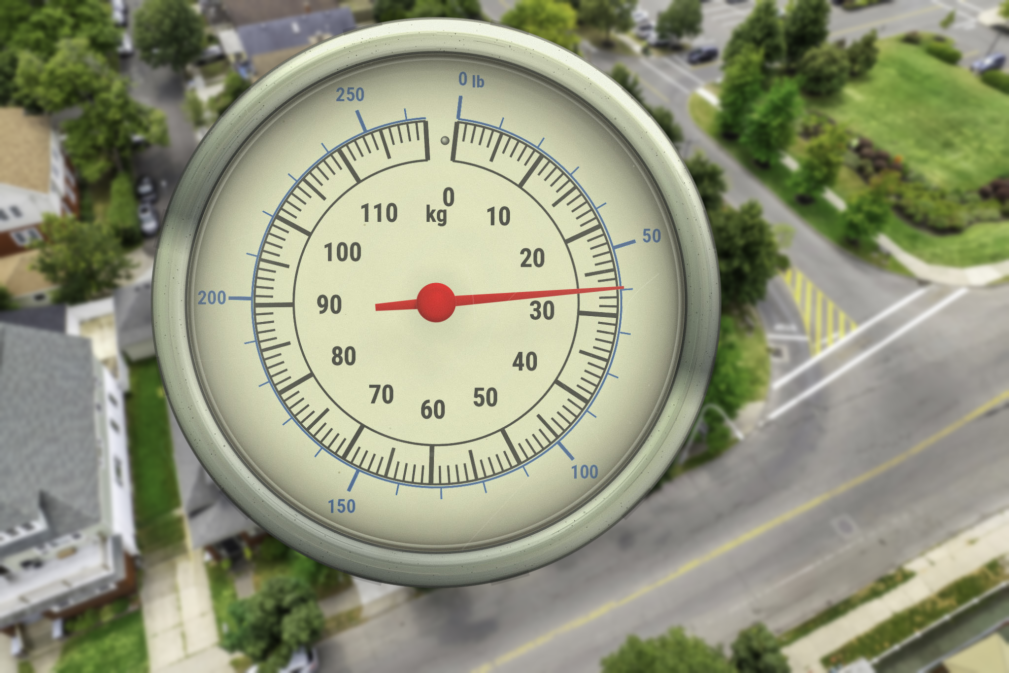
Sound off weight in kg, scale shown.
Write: 27 kg
